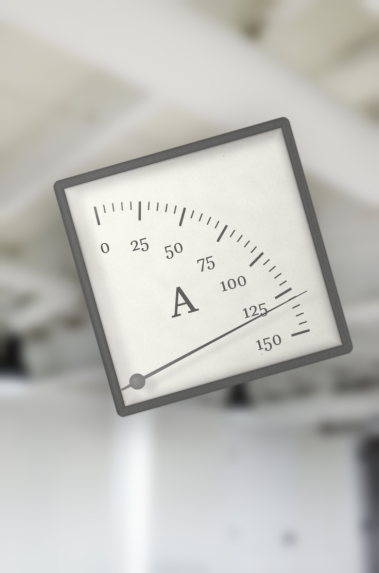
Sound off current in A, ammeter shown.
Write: 130 A
